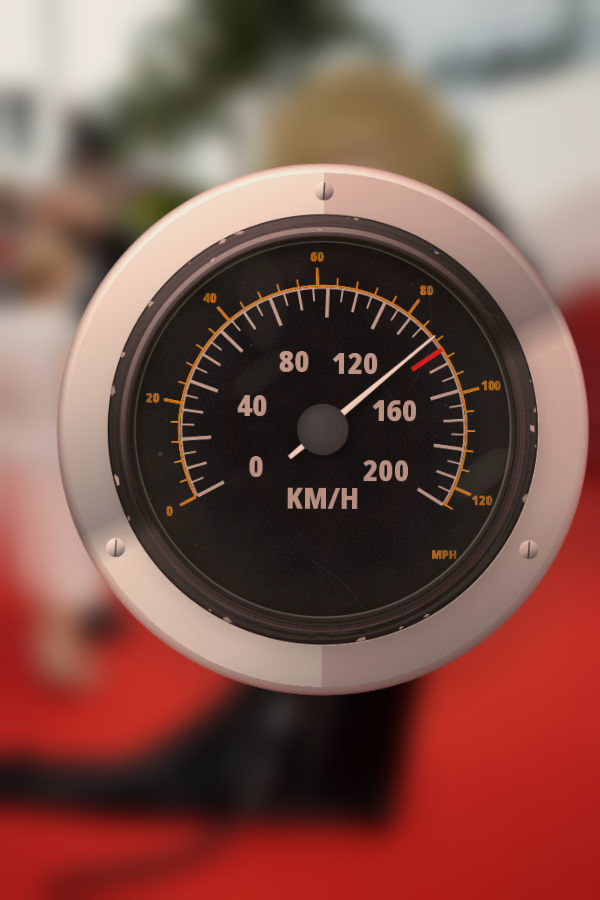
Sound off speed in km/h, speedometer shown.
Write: 140 km/h
